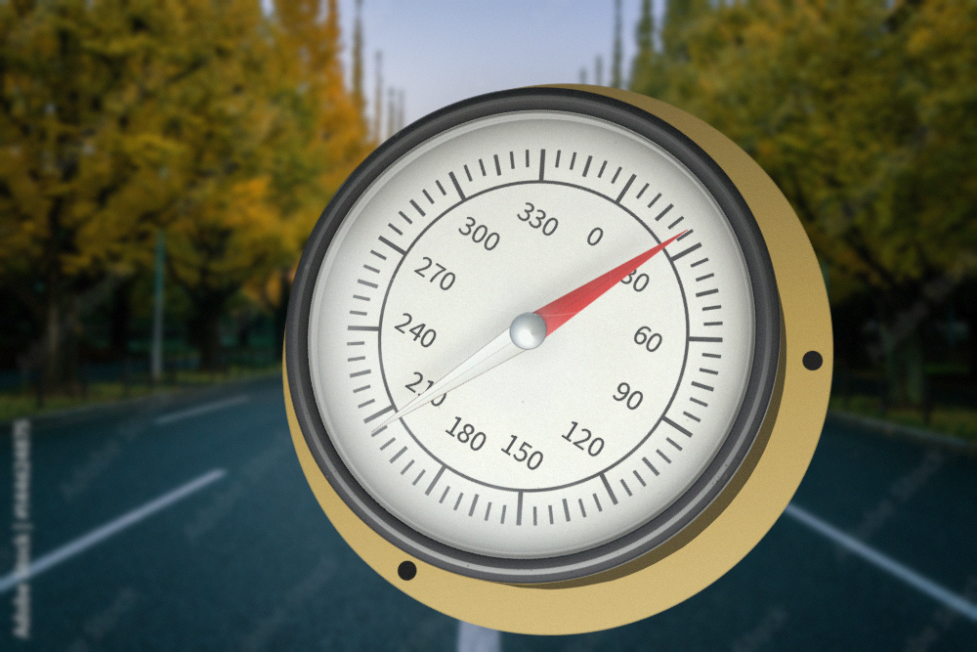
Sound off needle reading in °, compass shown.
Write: 25 °
